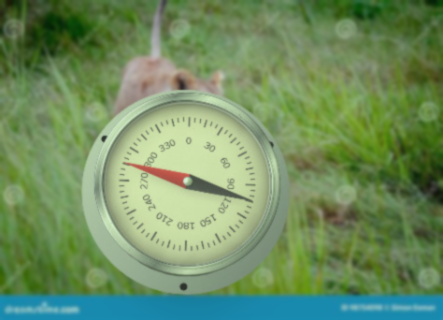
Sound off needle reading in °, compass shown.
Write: 285 °
